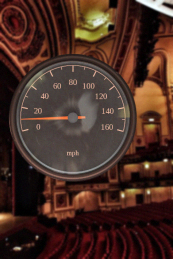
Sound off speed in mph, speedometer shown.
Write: 10 mph
